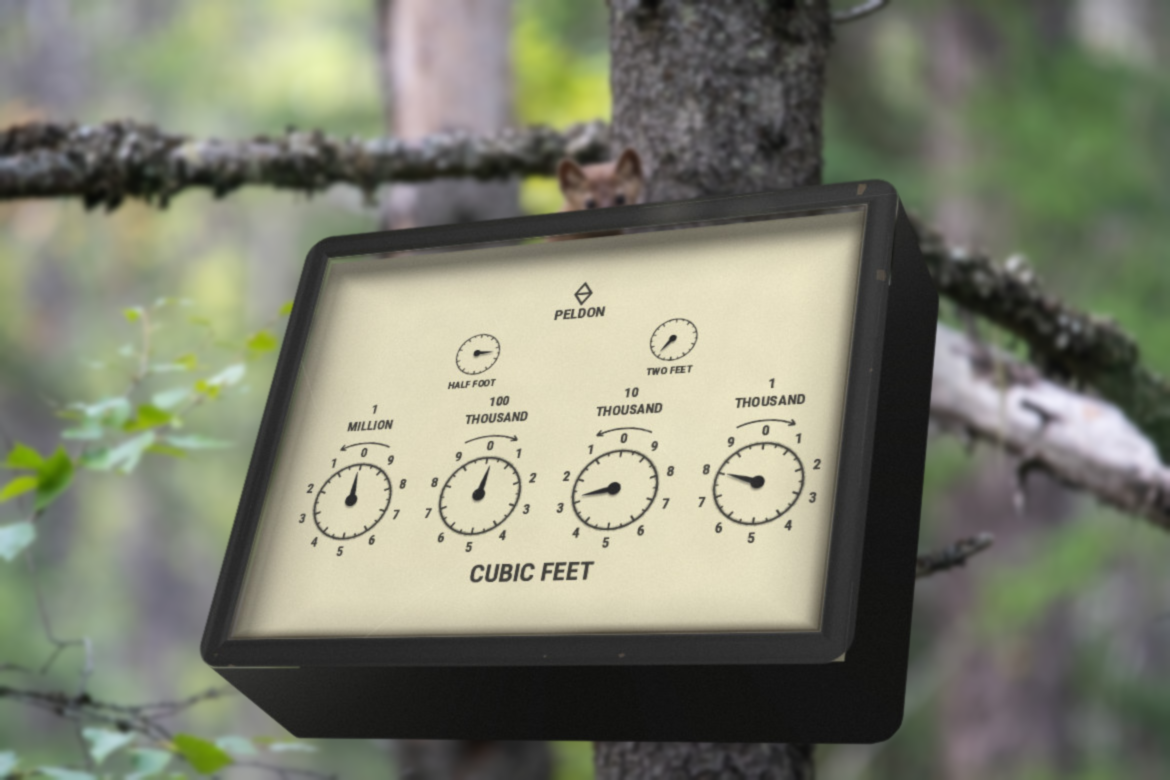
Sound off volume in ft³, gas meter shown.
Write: 2800 ft³
